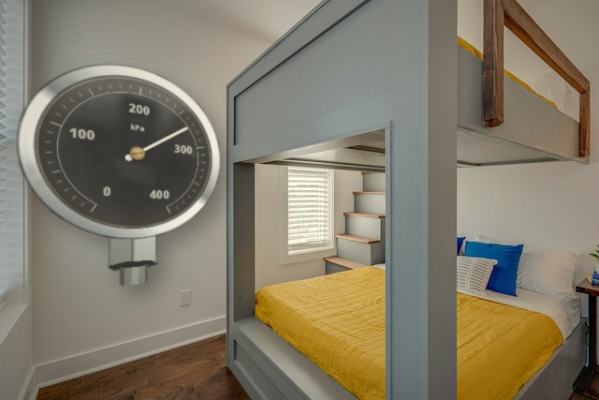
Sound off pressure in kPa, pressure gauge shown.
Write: 270 kPa
